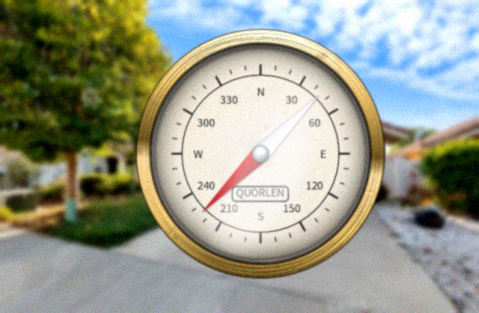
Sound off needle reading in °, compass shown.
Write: 225 °
